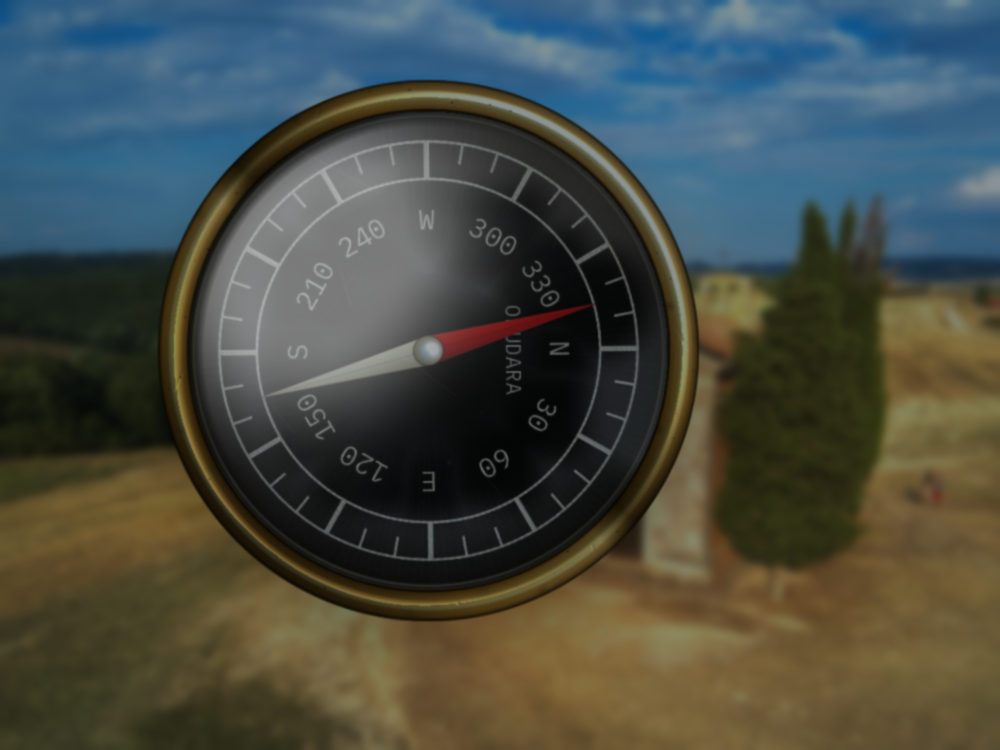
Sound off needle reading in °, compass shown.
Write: 345 °
